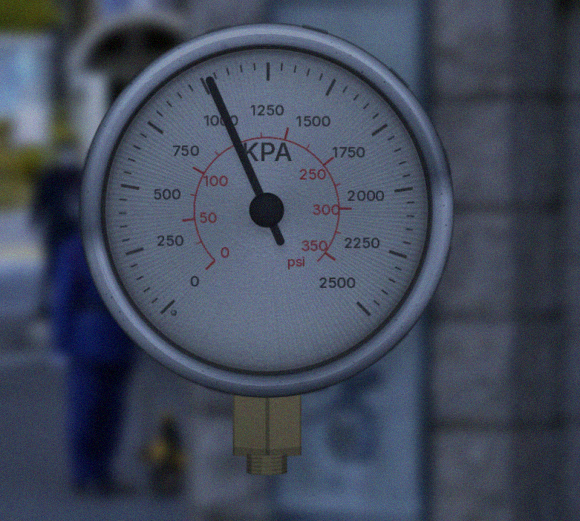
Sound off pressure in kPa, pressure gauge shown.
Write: 1025 kPa
